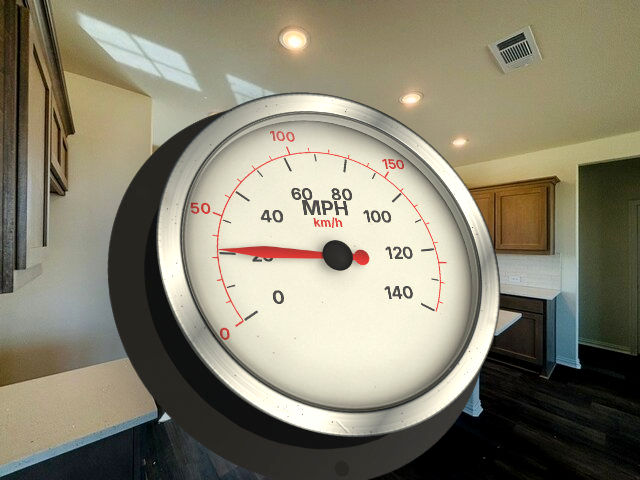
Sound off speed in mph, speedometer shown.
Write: 20 mph
